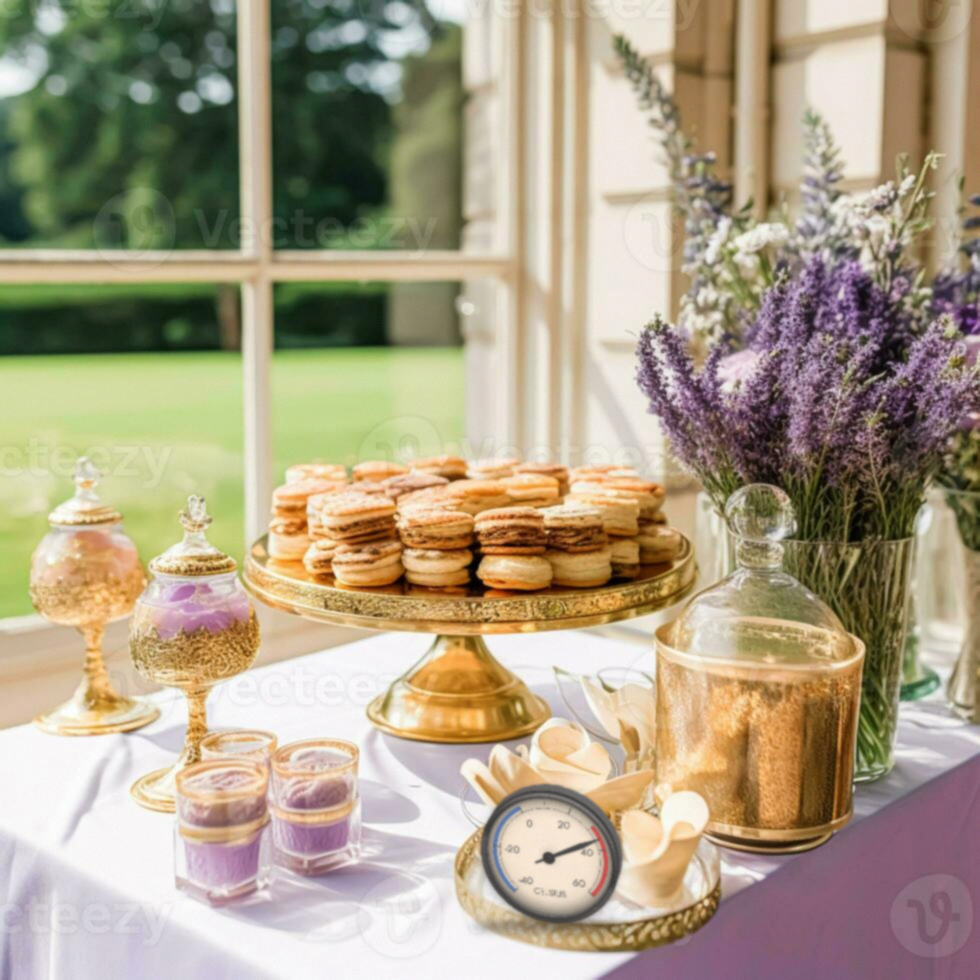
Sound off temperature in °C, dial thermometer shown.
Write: 35 °C
